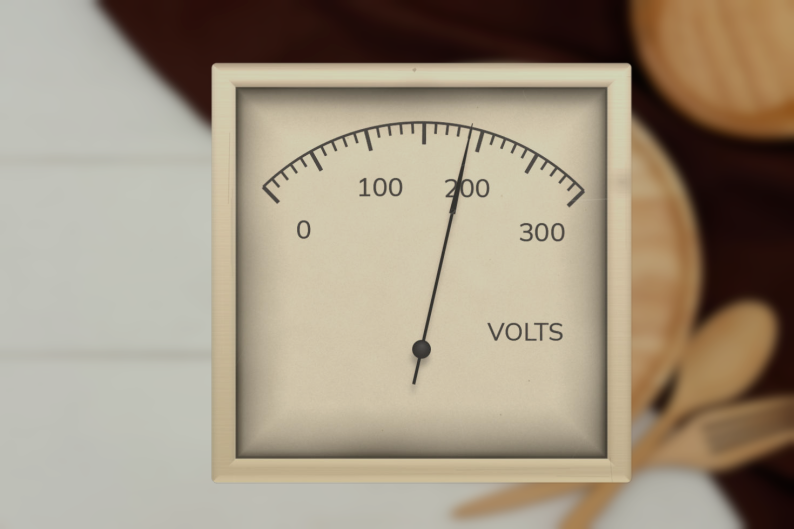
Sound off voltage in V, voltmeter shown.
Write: 190 V
